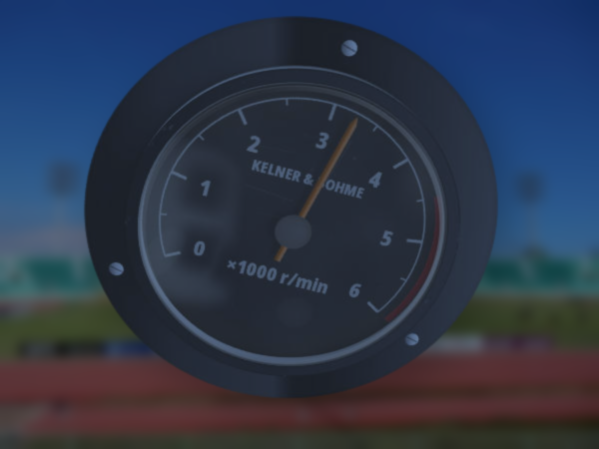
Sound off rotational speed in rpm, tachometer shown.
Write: 3250 rpm
